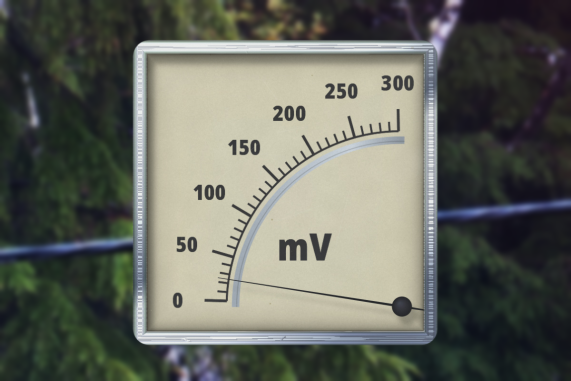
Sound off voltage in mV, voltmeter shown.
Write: 25 mV
